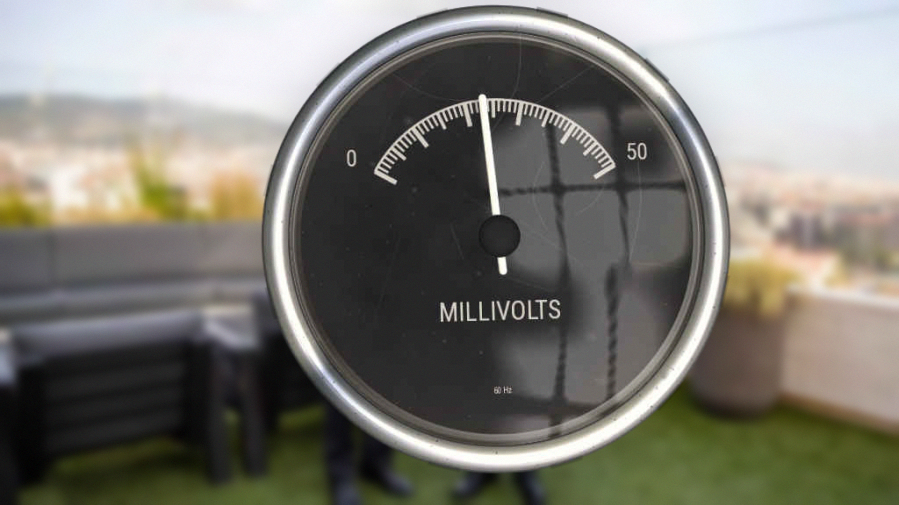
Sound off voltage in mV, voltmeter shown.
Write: 23 mV
